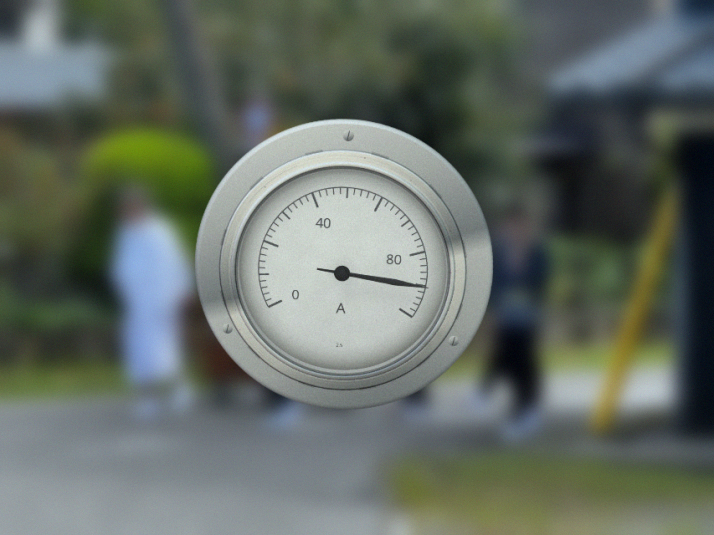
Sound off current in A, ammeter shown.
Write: 90 A
